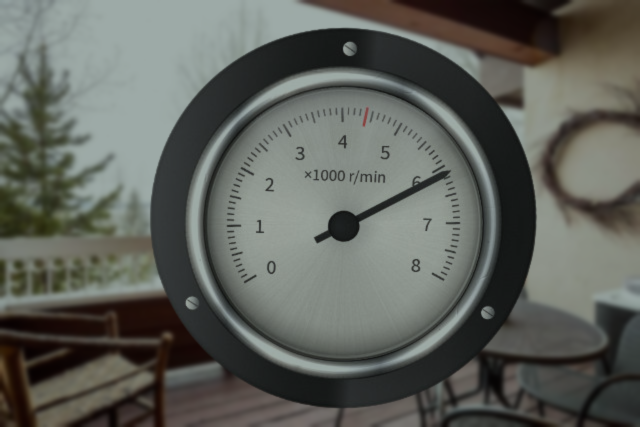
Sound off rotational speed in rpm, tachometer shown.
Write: 6100 rpm
